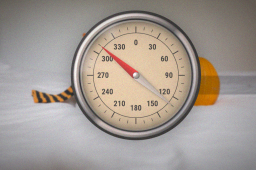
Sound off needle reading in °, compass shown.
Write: 310 °
